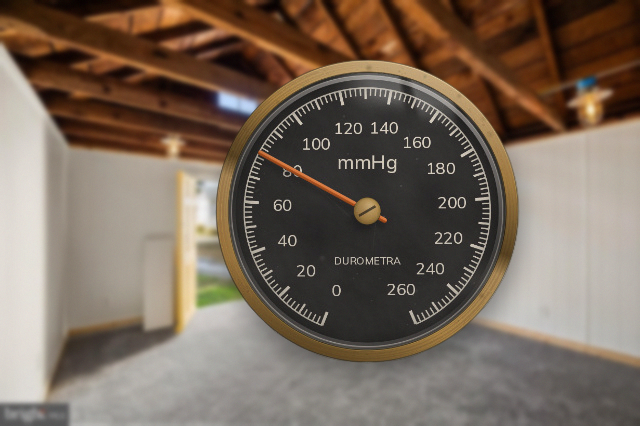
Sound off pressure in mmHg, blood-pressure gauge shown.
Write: 80 mmHg
